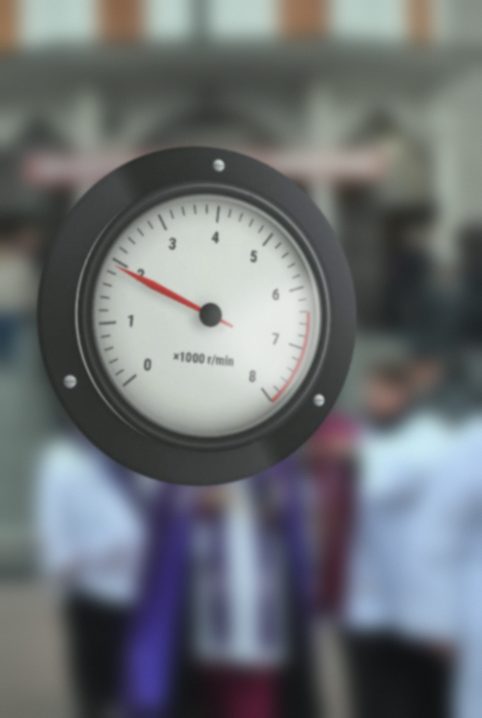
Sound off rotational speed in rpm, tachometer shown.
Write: 1900 rpm
